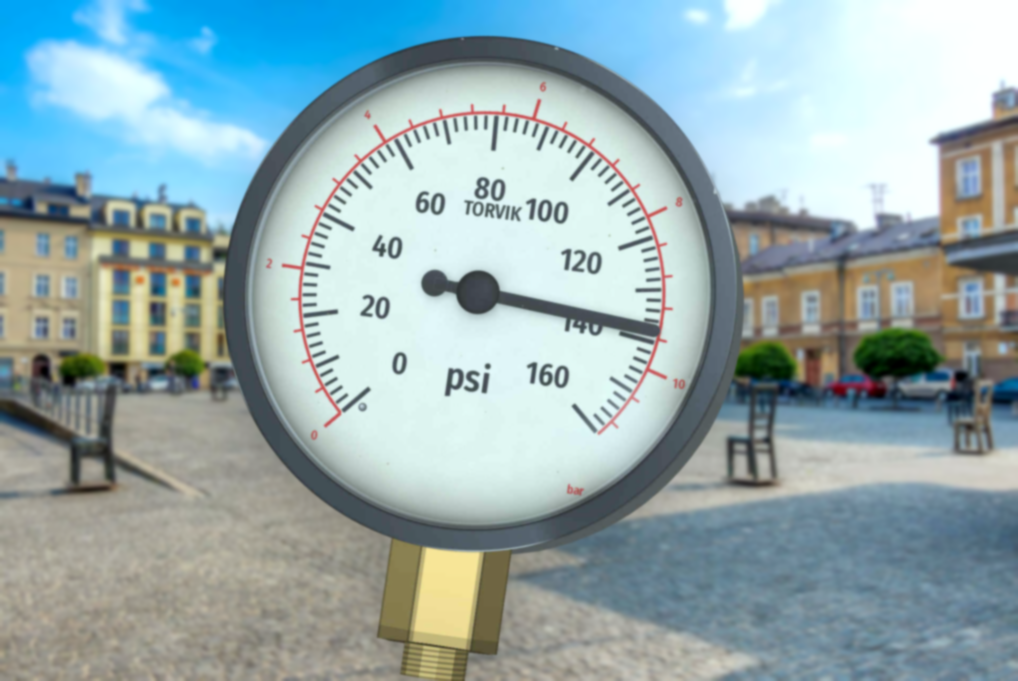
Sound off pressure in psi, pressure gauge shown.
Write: 138 psi
